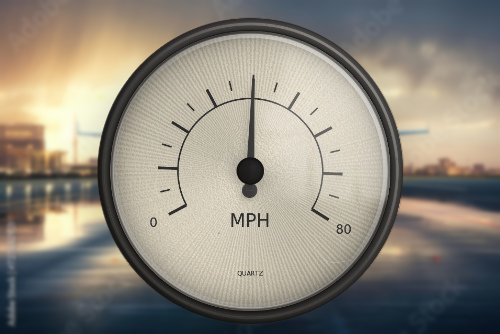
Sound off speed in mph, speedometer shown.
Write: 40 mph
